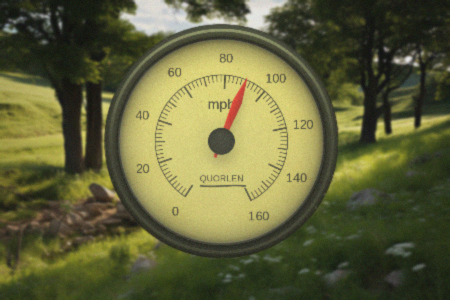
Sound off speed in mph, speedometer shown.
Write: 90 mph
